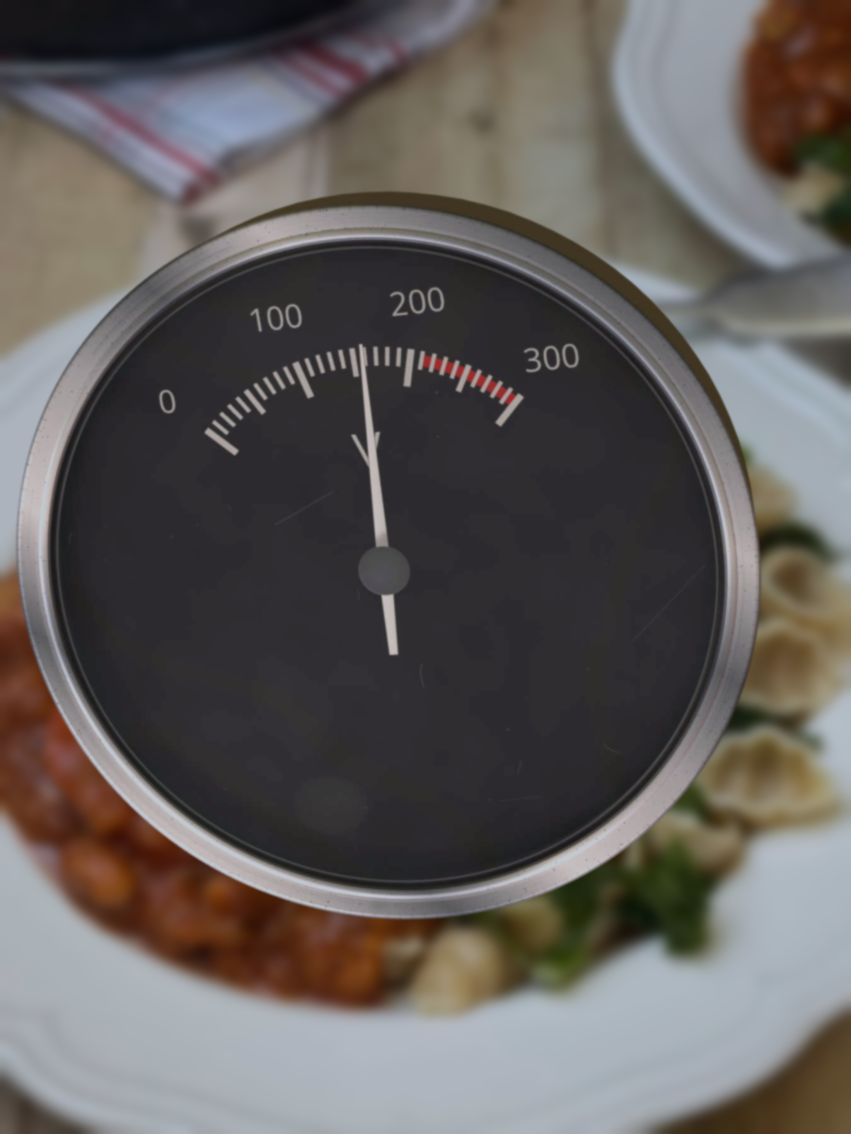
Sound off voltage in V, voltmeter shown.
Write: 160 V
